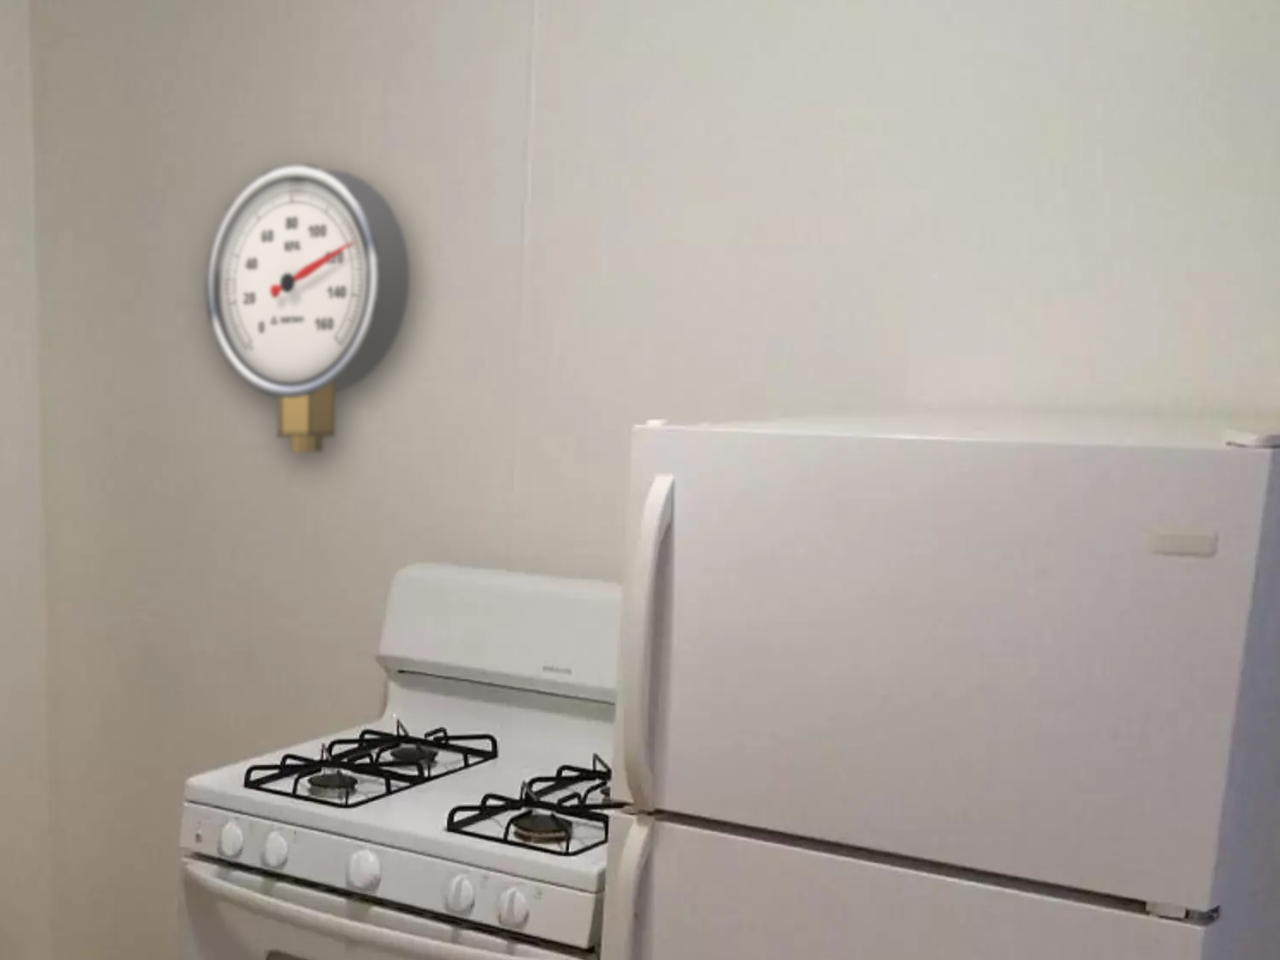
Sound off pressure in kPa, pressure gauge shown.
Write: 120 kPa
